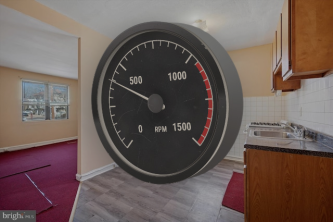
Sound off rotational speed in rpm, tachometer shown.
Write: 400 rpm
